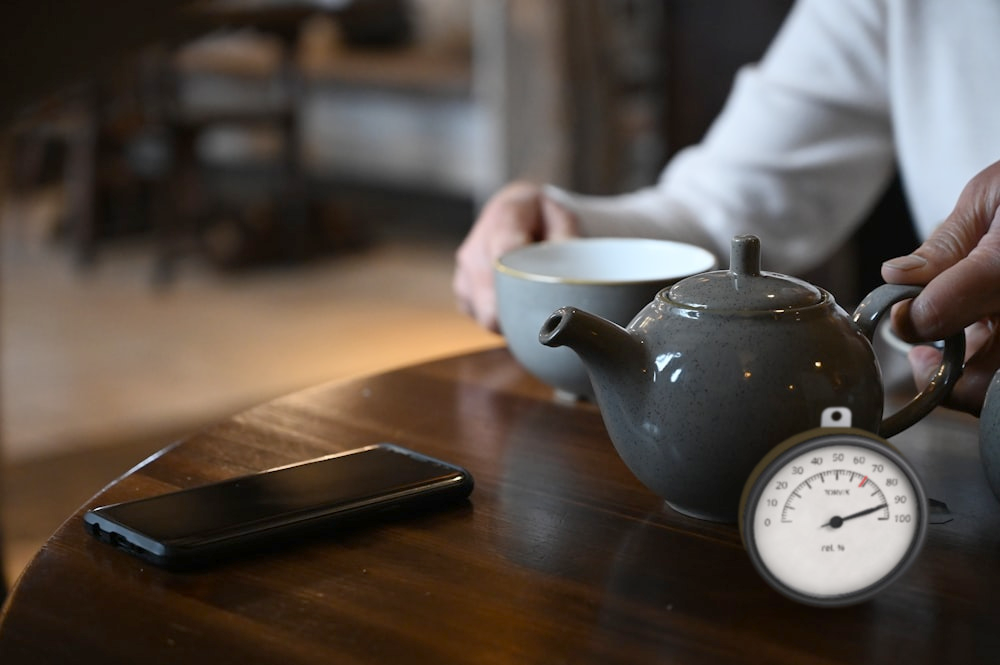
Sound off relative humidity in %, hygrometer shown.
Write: 90 %
